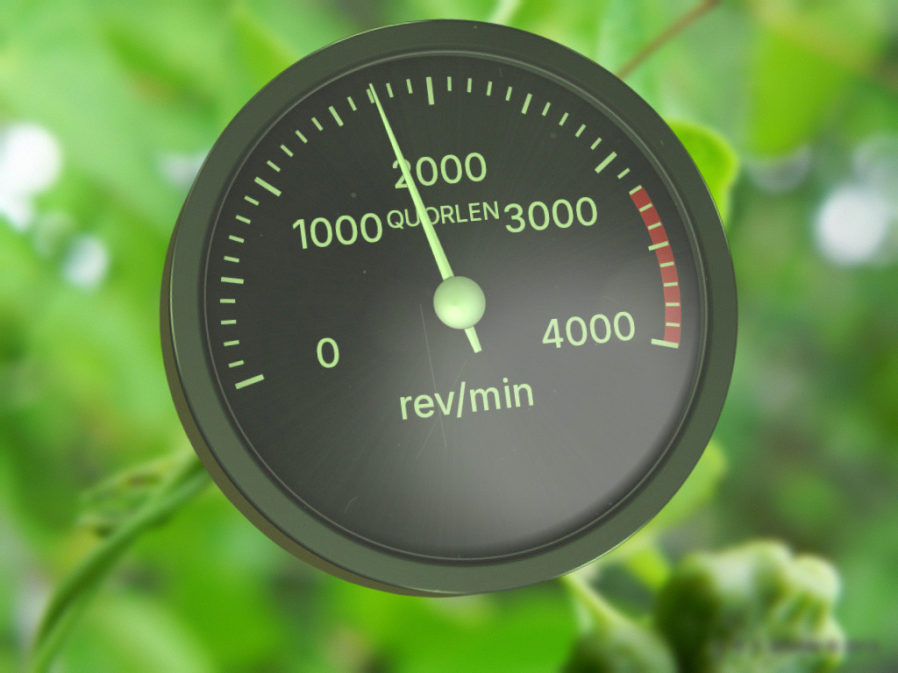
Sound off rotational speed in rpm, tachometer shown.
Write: 1700 rpm
